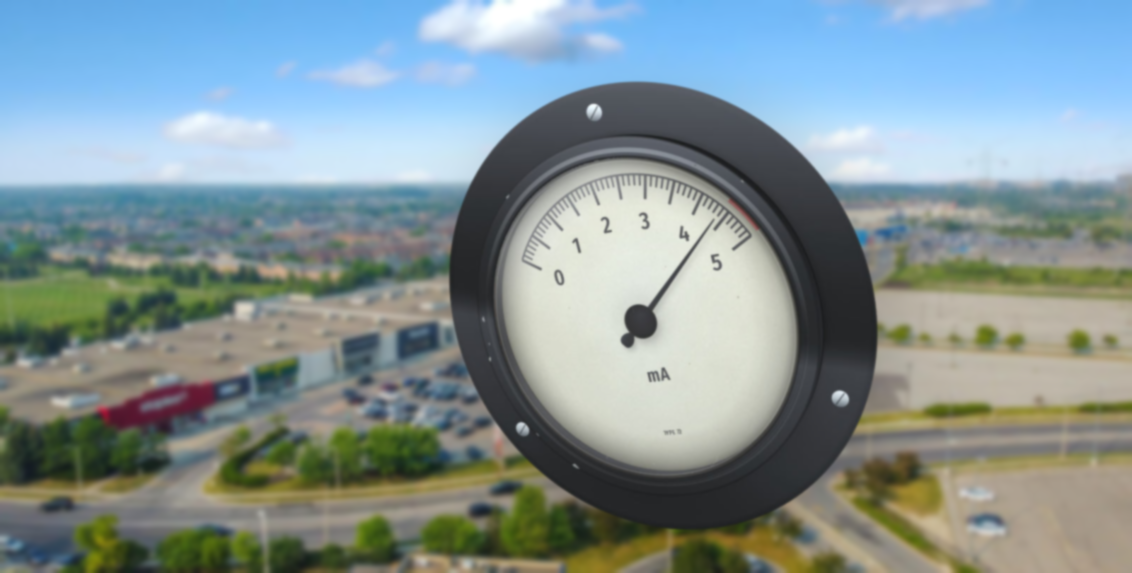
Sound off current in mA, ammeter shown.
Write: 4.4 mA
